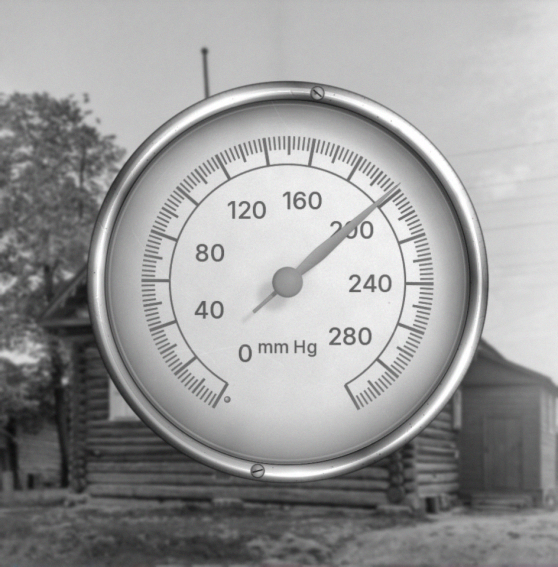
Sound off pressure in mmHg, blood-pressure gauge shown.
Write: 198 mmHg
